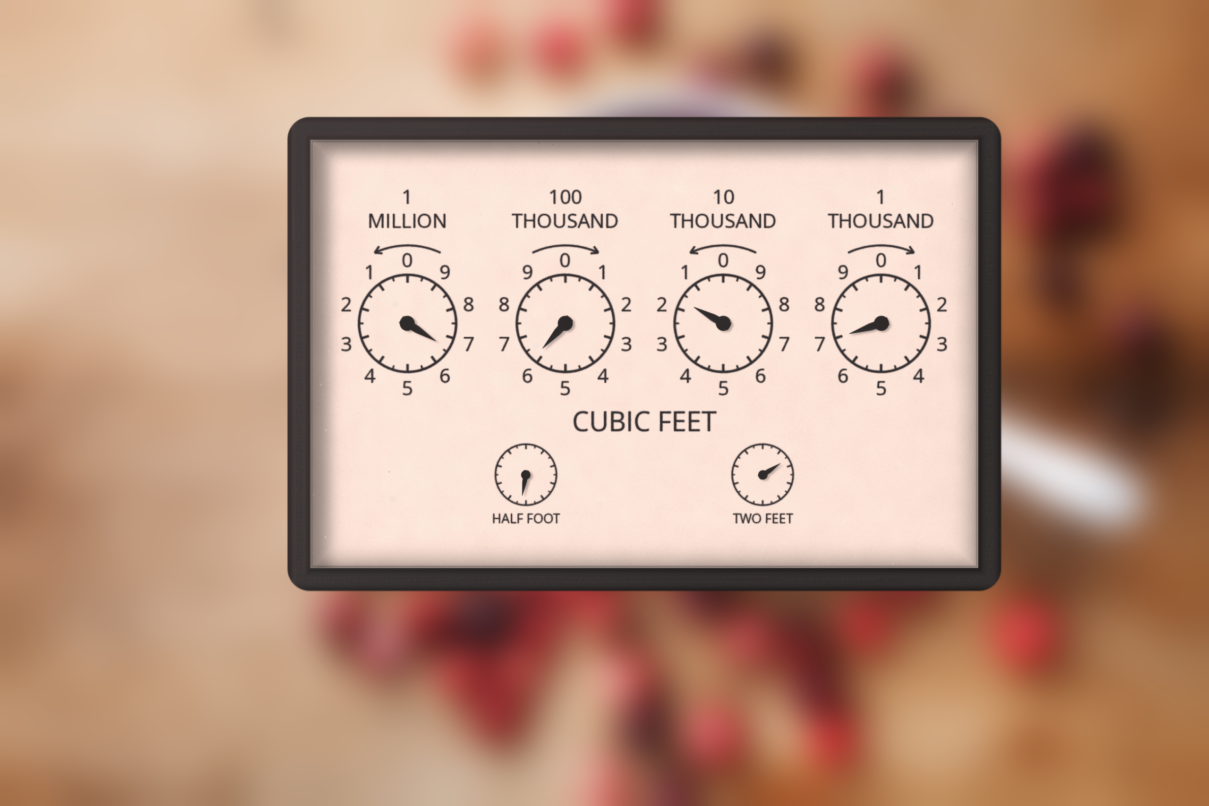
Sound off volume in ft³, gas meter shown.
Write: 661700 ft³
